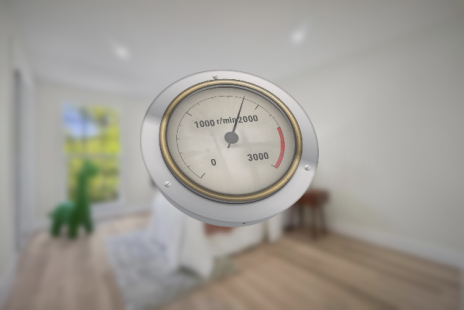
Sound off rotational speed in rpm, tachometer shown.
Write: 1800 rpm
